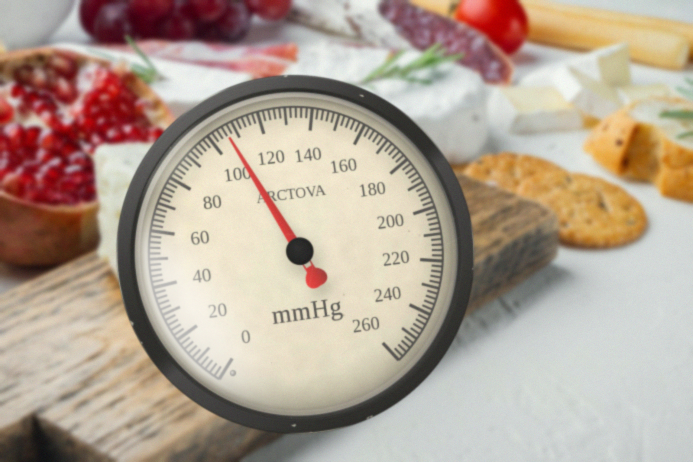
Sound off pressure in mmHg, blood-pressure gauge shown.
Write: 106 mmHg
